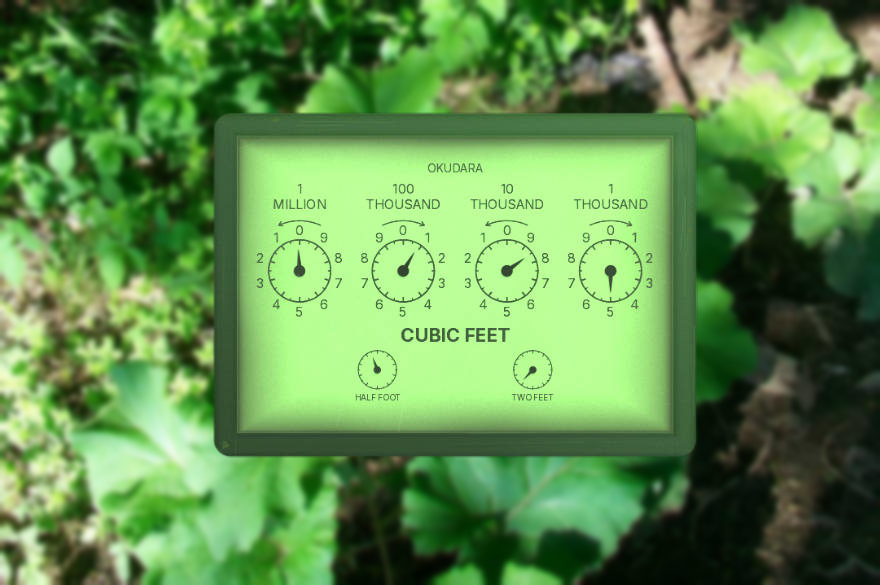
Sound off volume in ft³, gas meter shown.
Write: 8500 ft³
